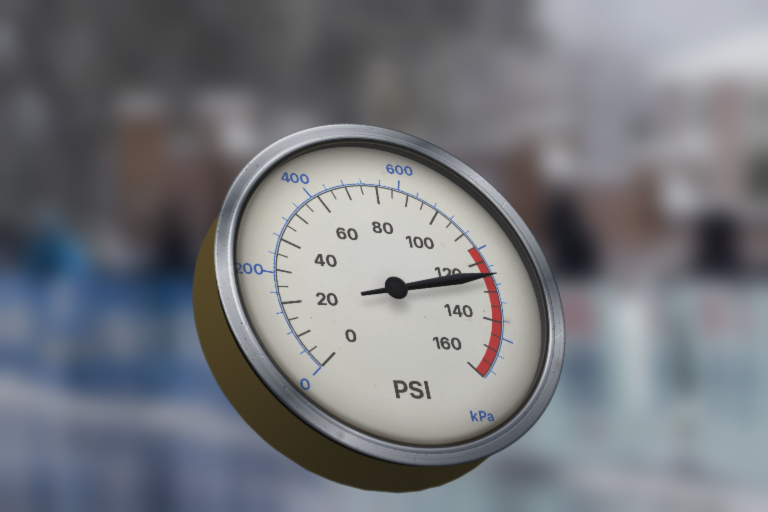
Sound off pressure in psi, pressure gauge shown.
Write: 125 psi
